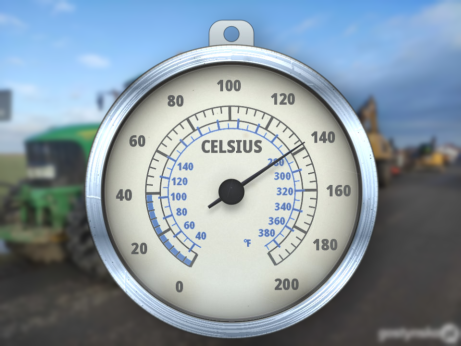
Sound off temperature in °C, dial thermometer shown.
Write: 138 °C
